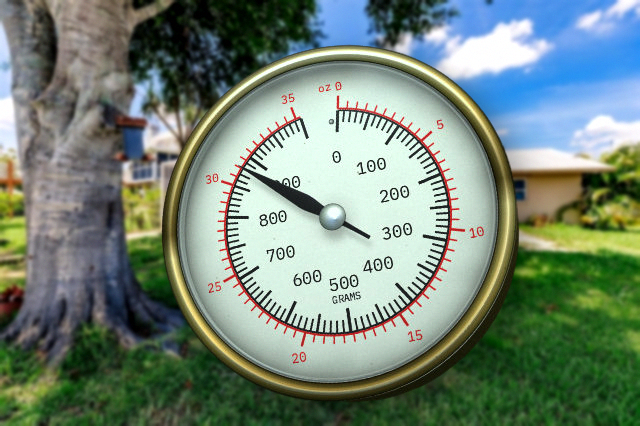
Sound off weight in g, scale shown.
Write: 880 g
